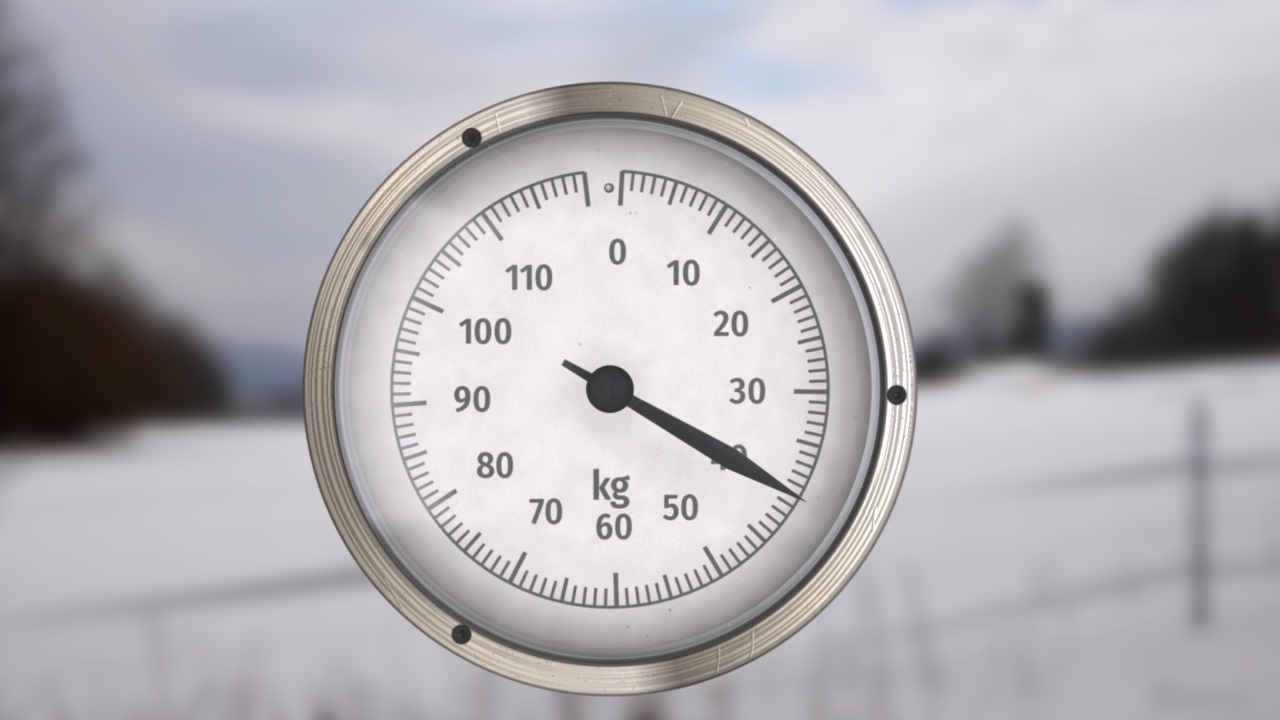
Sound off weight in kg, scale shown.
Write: 40 kg
